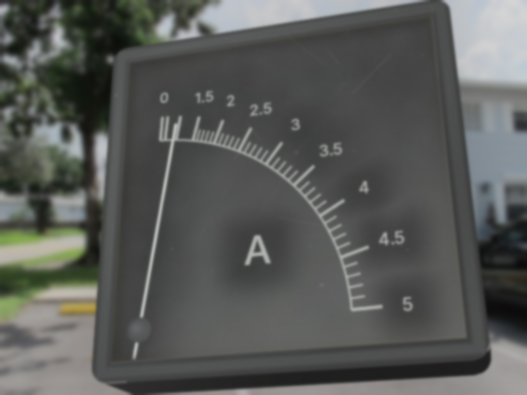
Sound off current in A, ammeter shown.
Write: 1 A
